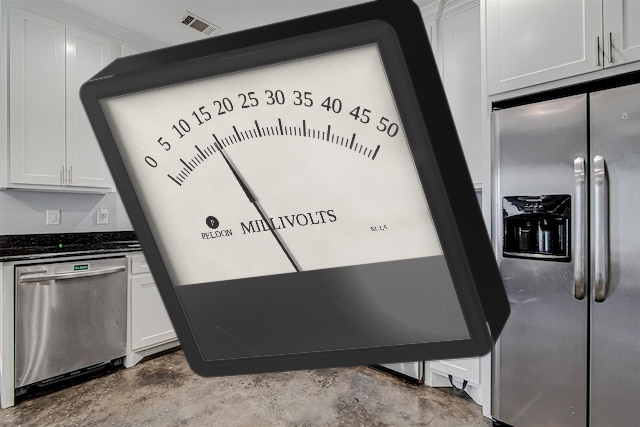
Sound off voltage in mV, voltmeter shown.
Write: 15 mV
